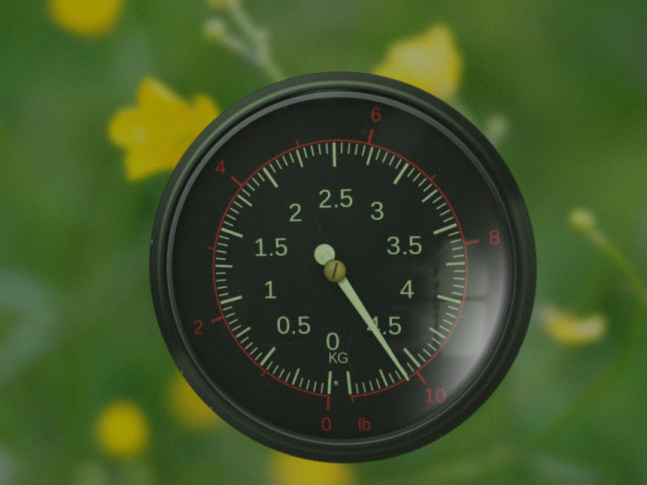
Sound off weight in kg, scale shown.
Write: 4.6 kg
